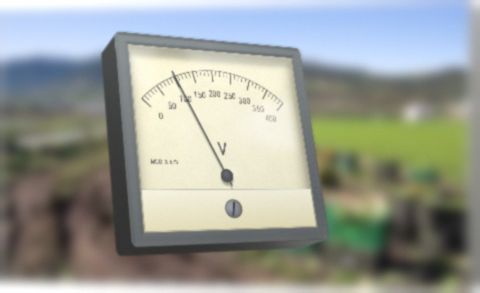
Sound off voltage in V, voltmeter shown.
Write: 100 V
